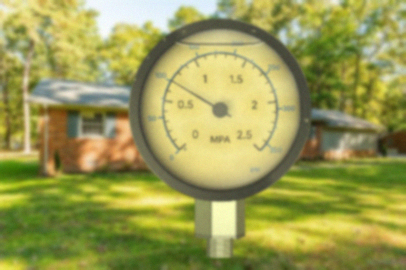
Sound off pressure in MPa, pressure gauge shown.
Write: 0.7 MPa
